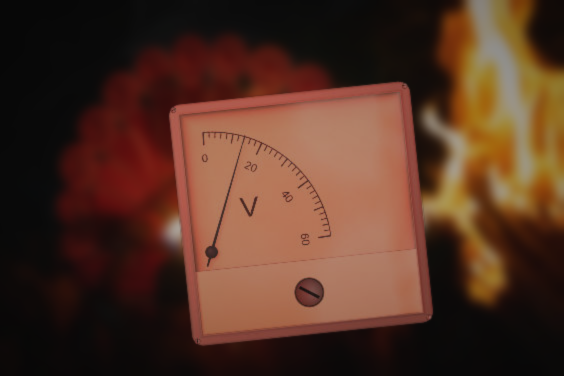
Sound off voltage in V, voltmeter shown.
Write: 14 V
